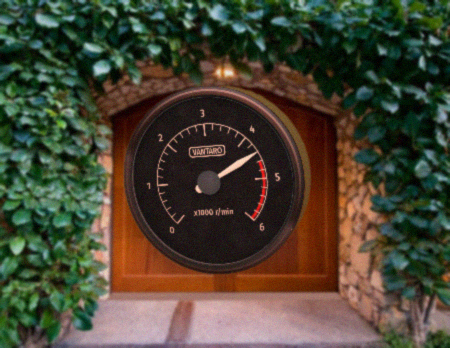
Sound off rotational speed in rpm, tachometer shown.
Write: 4400 rpm
